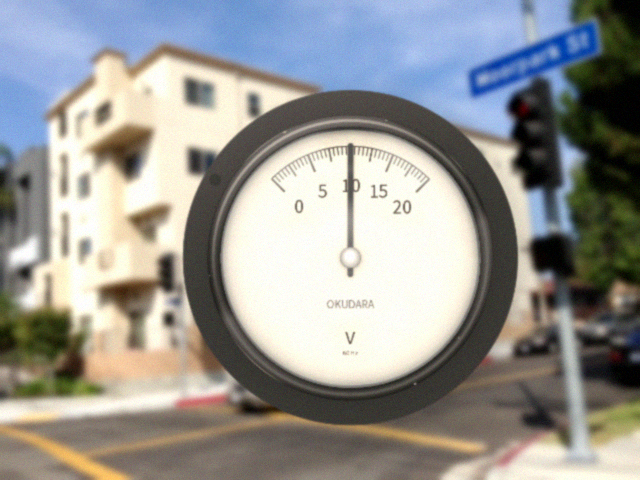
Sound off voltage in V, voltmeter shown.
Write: 10 V
